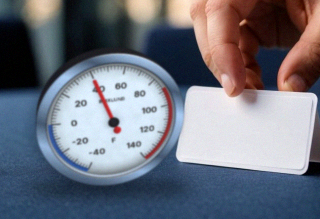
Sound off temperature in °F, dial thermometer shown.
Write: 40 °F
